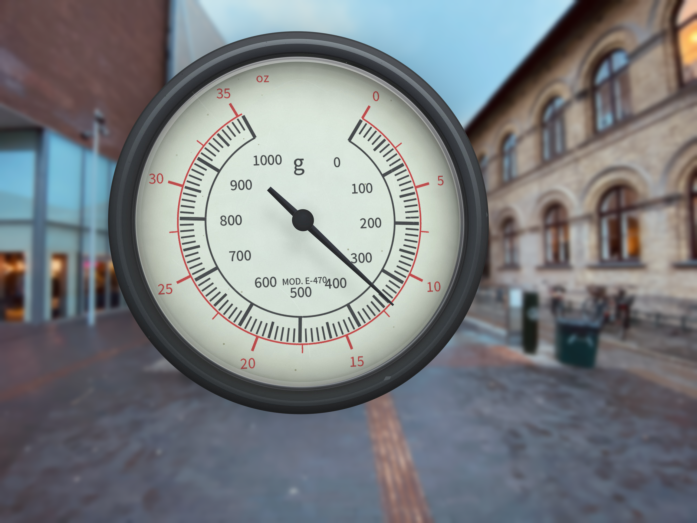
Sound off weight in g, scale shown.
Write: 340 g
